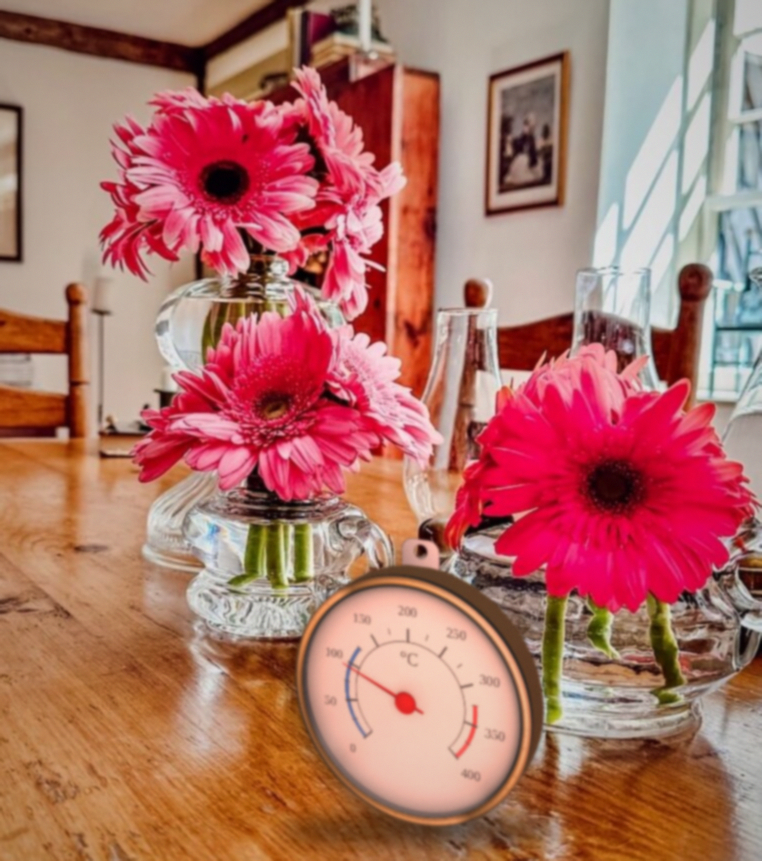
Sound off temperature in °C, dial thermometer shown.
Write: 100 °C
